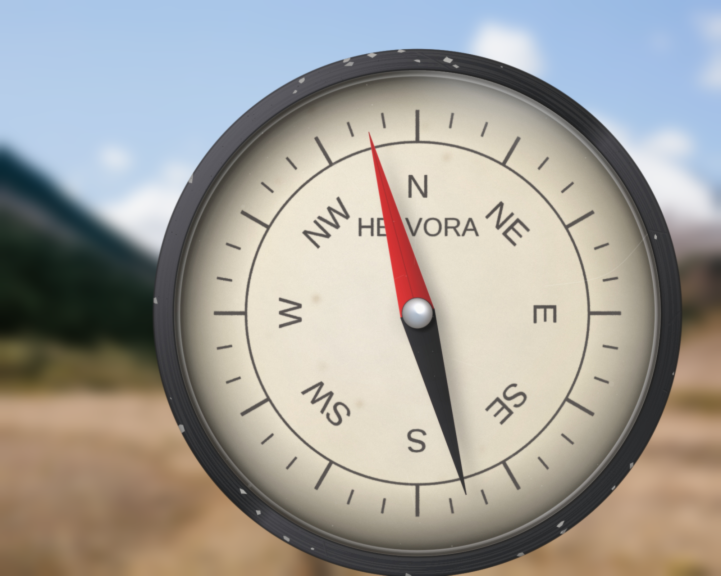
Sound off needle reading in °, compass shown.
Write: 345 °
